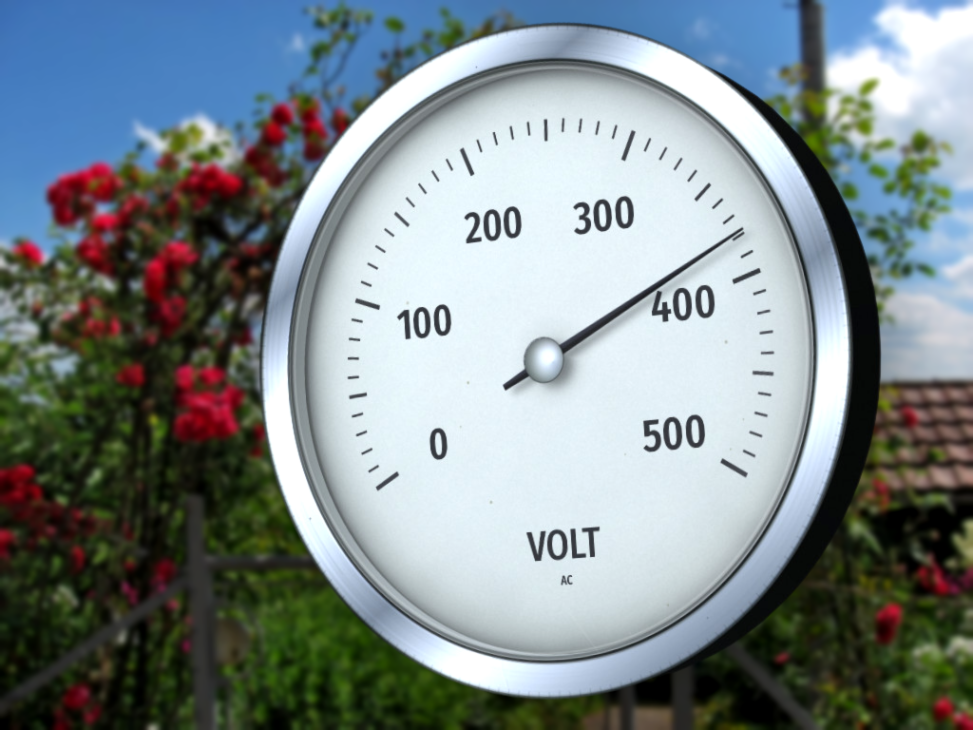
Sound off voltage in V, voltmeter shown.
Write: 380 V
